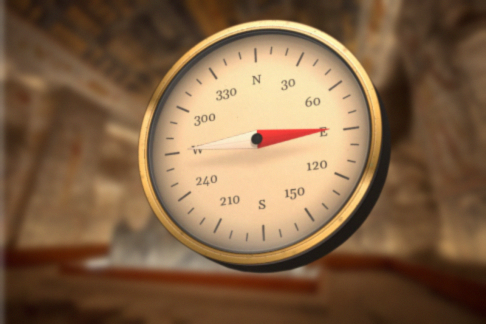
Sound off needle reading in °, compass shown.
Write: 90 °
